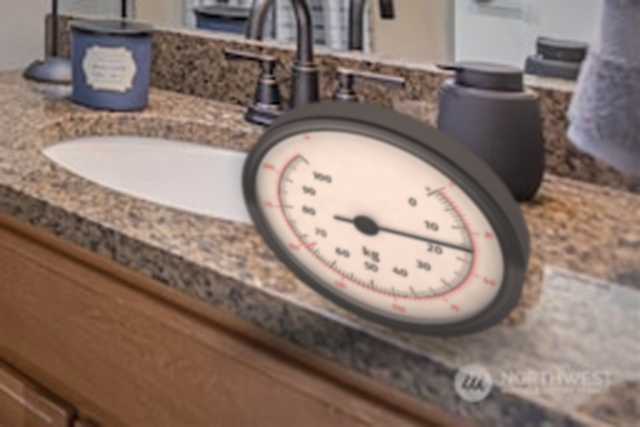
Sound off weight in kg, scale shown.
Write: 15 kg
